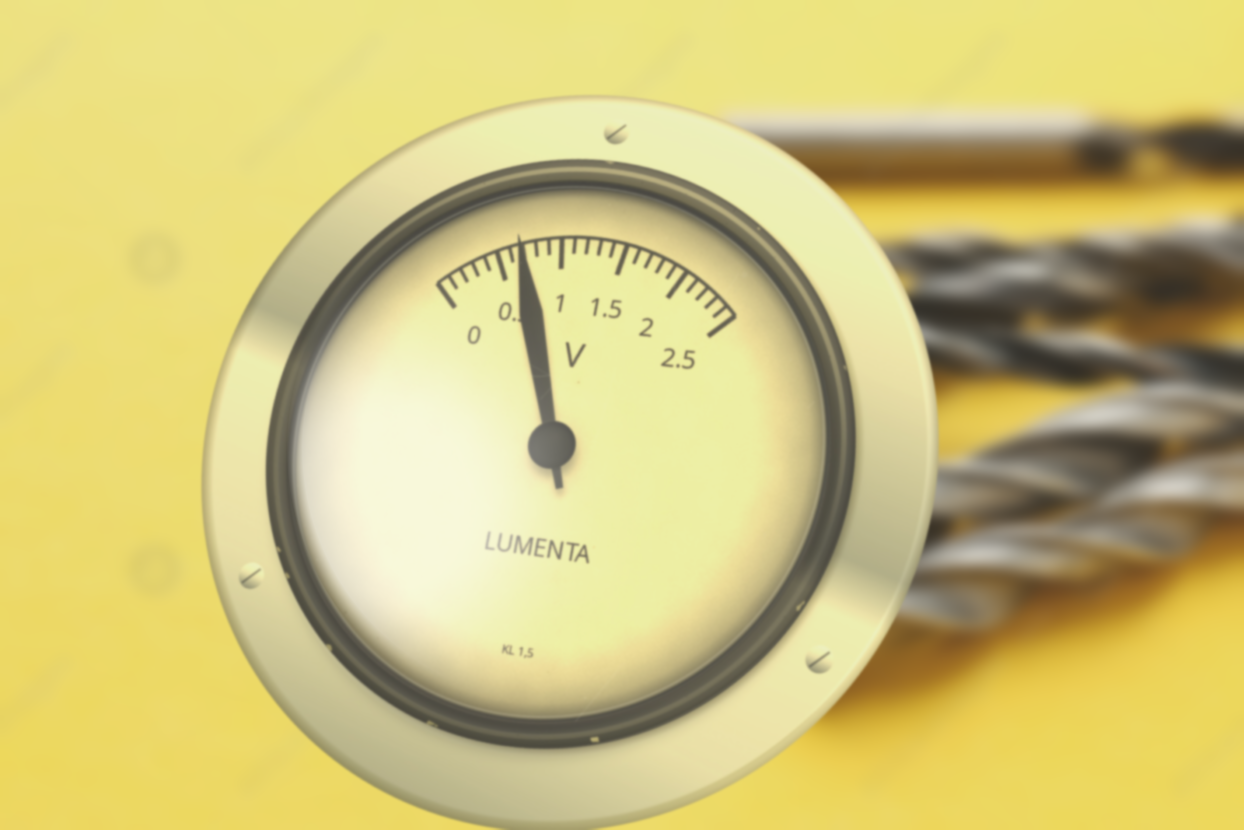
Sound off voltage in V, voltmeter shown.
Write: 0.7 V
